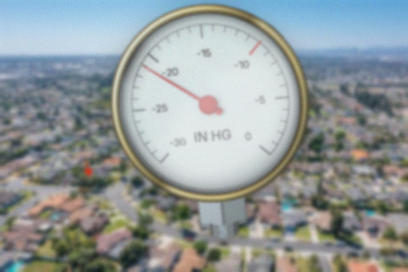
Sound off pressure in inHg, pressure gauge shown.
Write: -21 inHg
